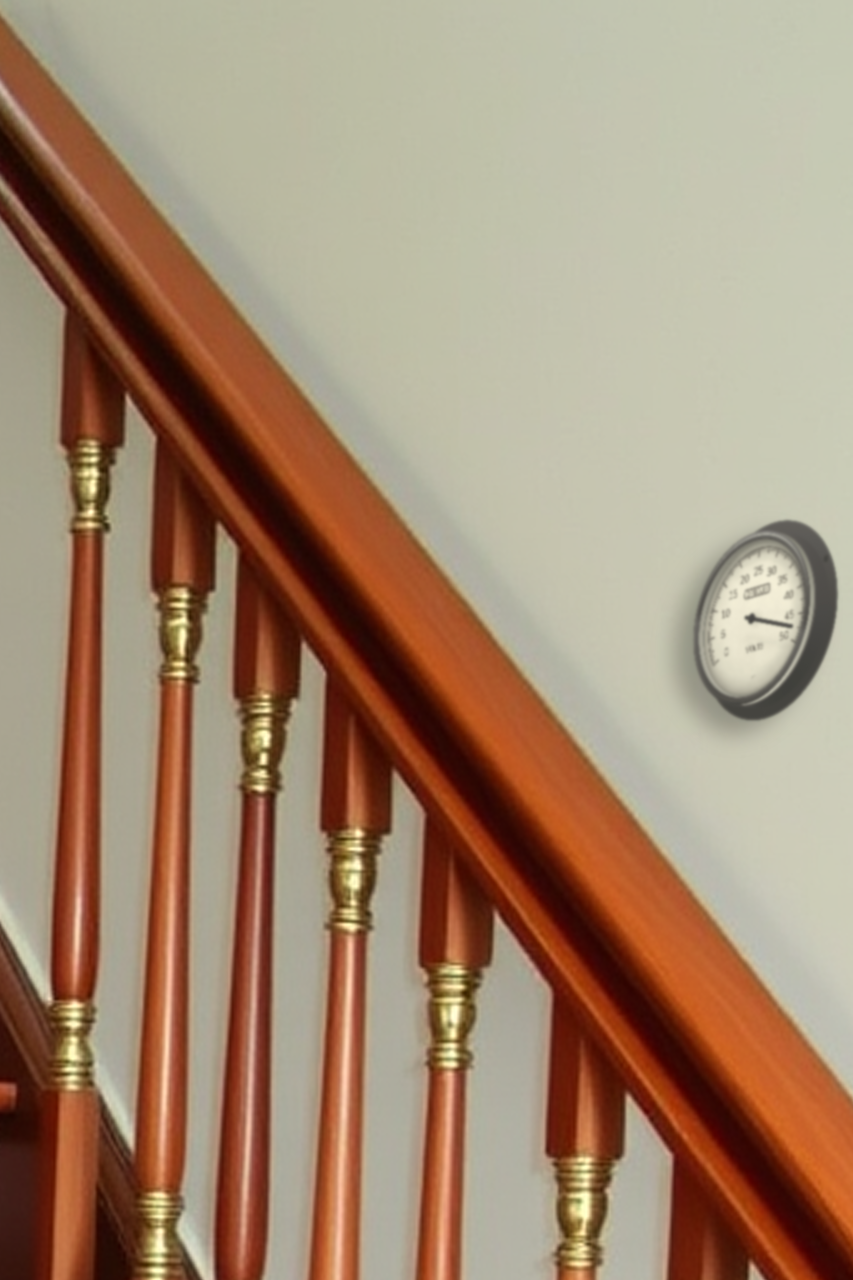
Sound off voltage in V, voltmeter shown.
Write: 47.5 V
